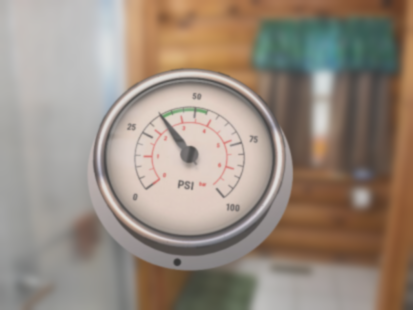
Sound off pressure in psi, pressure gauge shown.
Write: 35 psi
